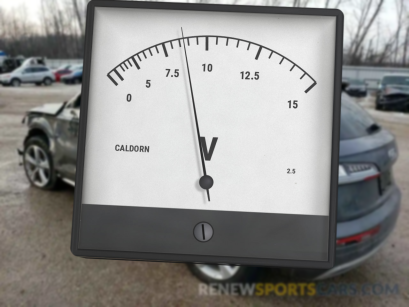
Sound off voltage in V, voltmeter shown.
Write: 8.75 V
